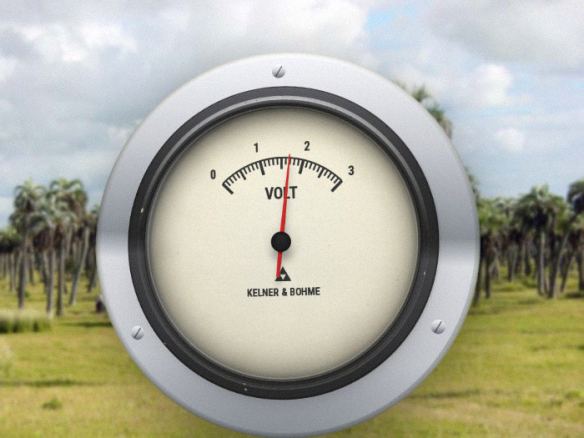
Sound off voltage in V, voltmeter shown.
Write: 1.7 V
